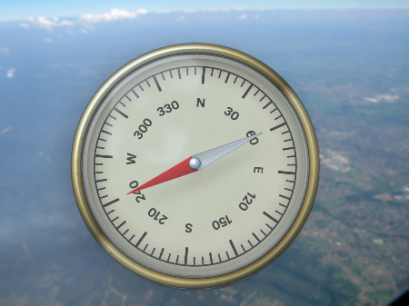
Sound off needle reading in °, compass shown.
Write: 240 °
